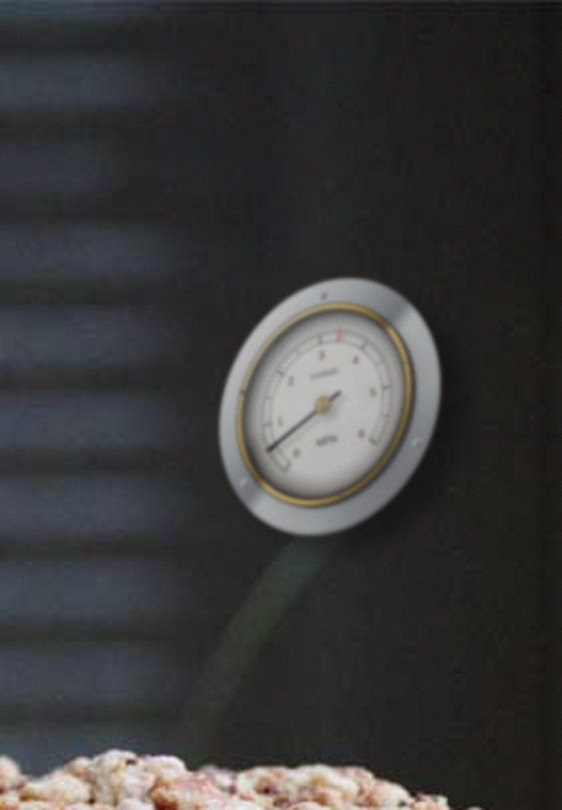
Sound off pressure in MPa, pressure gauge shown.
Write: 0.5 MPa
